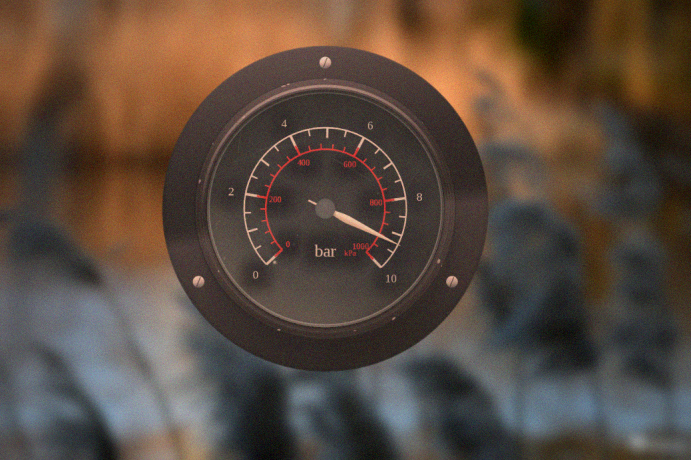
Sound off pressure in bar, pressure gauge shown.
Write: 9.25 bar
